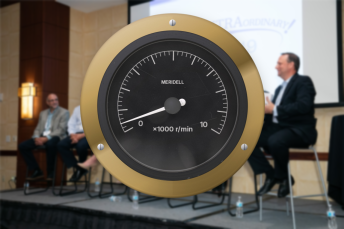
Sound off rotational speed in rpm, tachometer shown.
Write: 400 rpm
